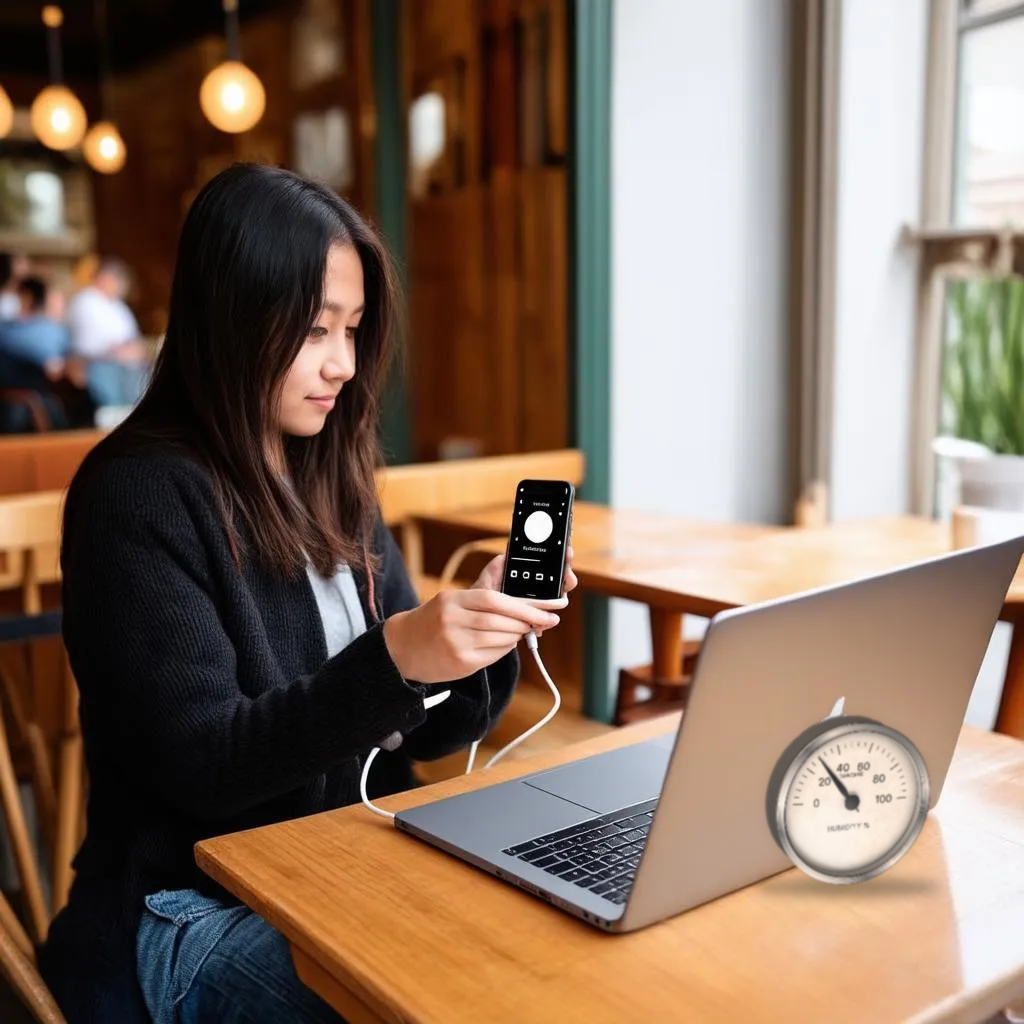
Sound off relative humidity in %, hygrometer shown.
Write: 28 %
